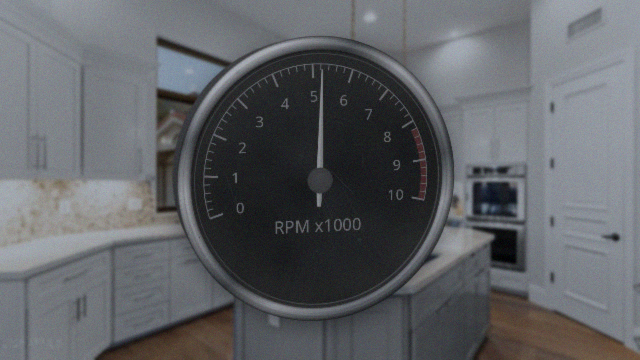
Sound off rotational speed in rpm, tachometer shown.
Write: 5200 rpm
